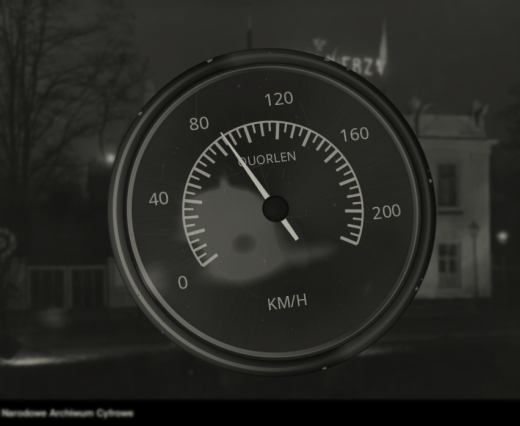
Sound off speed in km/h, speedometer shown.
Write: 85 km/h
